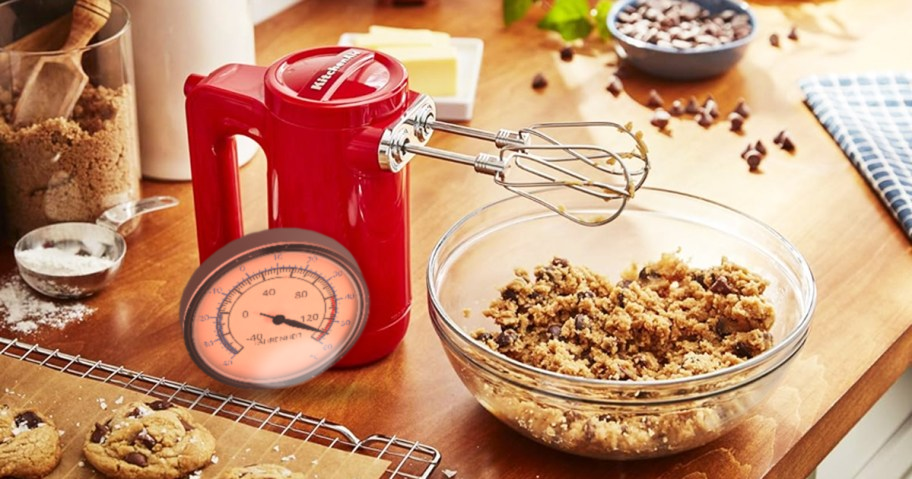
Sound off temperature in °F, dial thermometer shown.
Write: 130 °F
